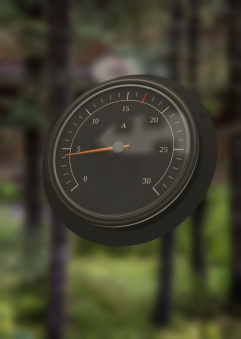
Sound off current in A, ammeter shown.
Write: 4 A
